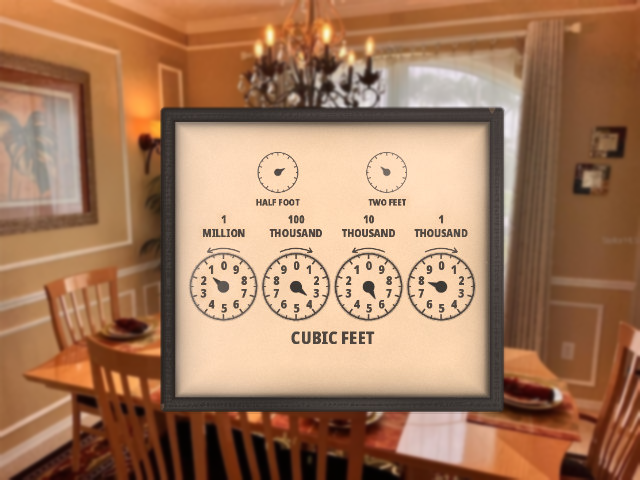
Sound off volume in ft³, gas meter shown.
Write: 135800 ft³
